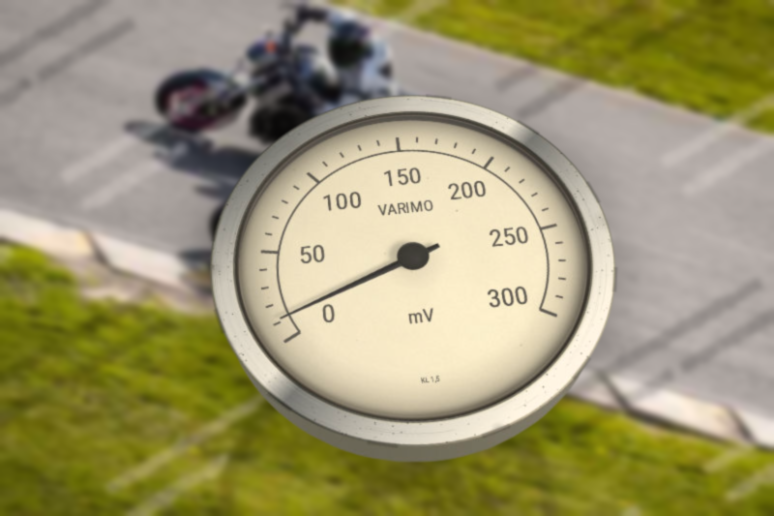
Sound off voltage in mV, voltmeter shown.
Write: 10 mV
